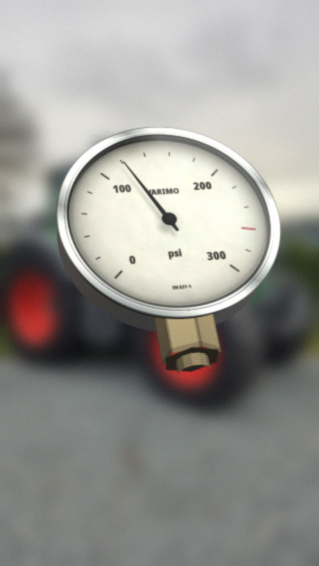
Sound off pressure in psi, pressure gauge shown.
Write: 120 psi
